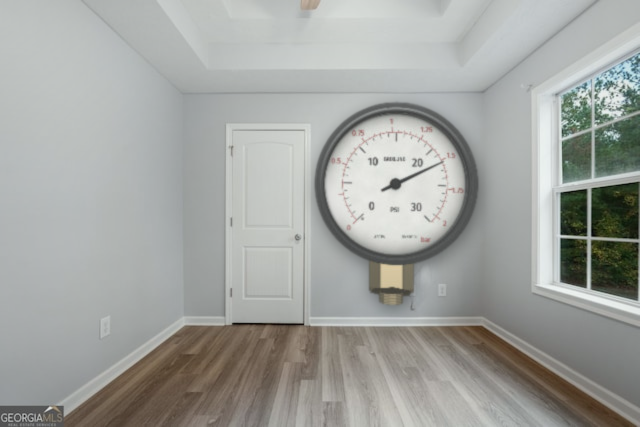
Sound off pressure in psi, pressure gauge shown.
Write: 22 psi
